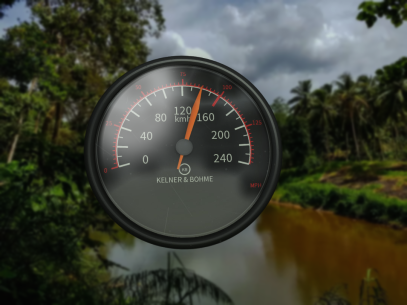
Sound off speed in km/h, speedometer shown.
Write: 140 km/h
